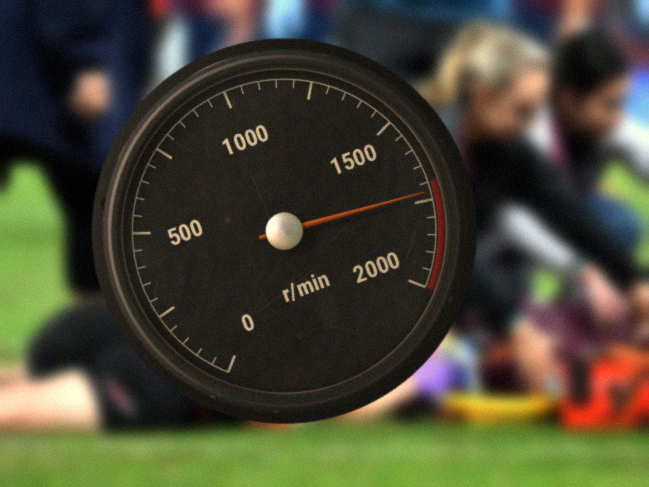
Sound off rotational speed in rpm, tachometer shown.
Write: 1725 rpm
